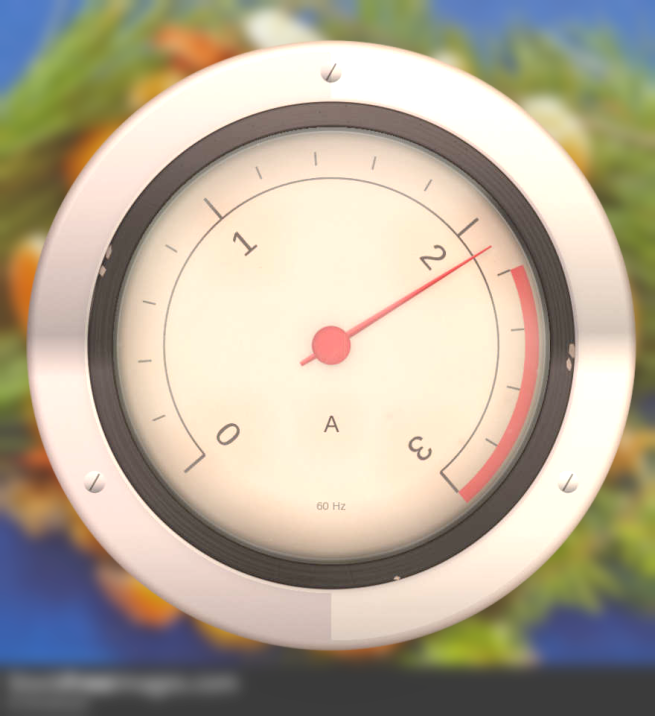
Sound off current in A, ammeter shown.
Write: 2.1 A
